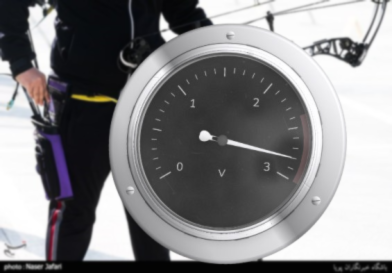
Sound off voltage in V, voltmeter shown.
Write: 2.8 V
